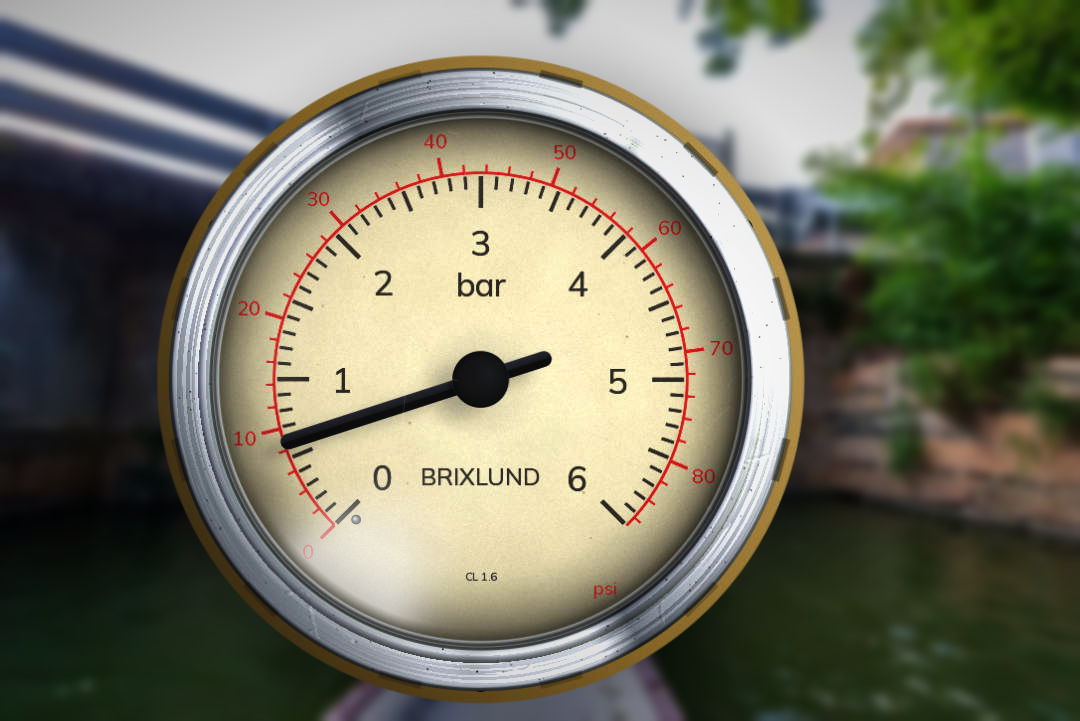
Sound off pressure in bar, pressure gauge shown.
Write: 0.6 bar
